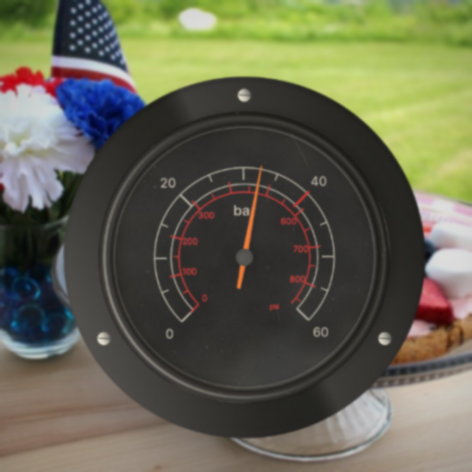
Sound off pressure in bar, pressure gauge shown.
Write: 32.5 bar
